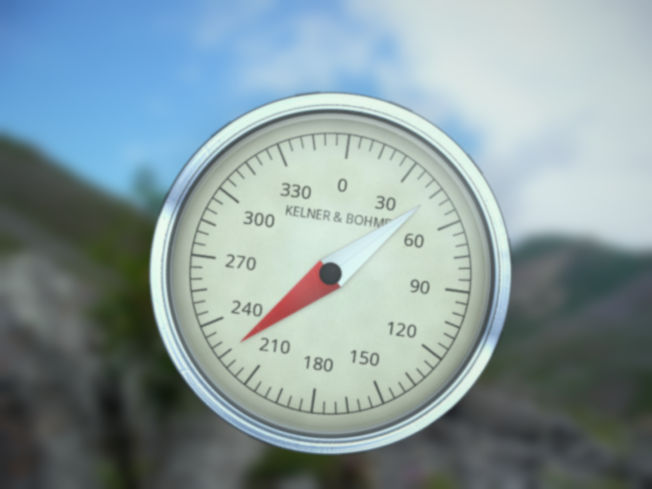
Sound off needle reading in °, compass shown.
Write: 225 °
